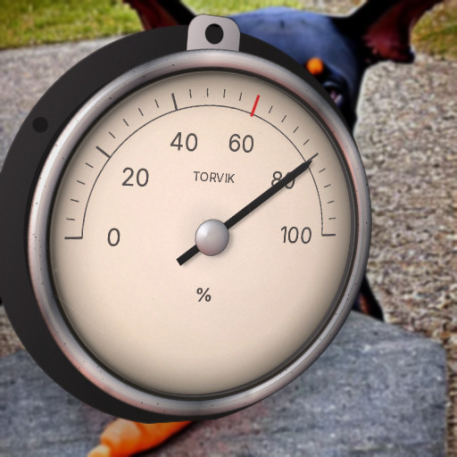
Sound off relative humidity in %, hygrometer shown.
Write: 80 %
